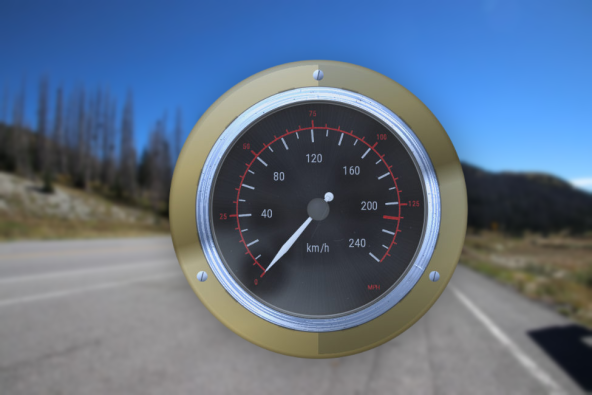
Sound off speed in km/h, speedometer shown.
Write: 0 km/h
